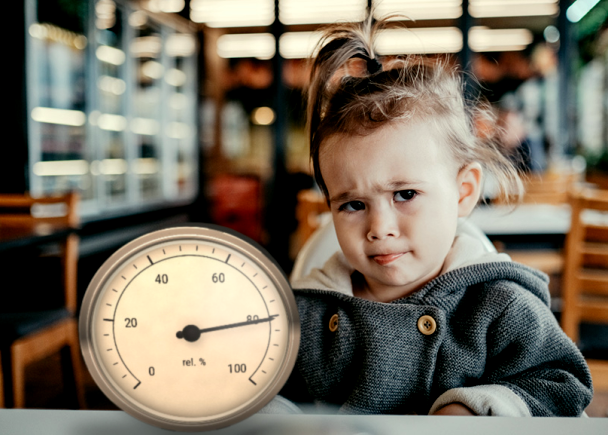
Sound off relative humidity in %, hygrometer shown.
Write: 80 %
